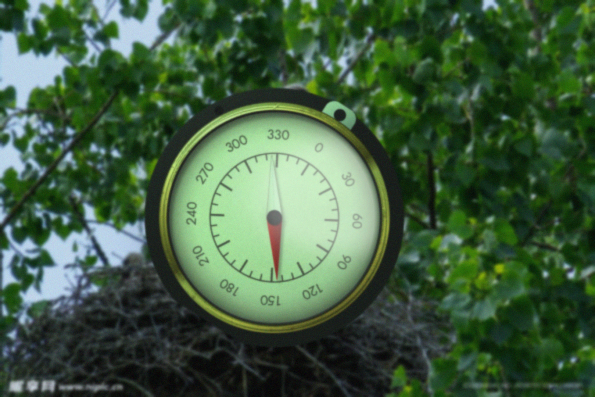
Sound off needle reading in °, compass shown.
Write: 145 °
